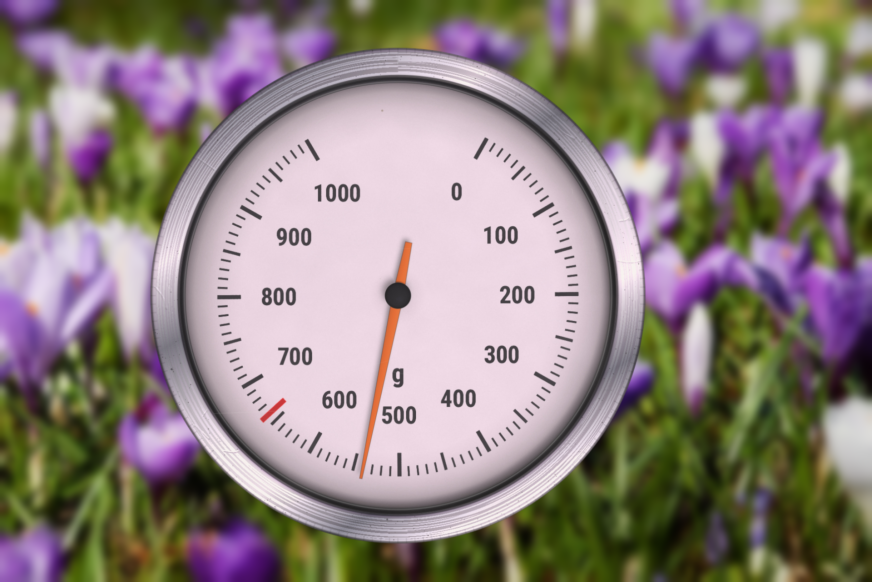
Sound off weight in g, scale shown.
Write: 540 g
